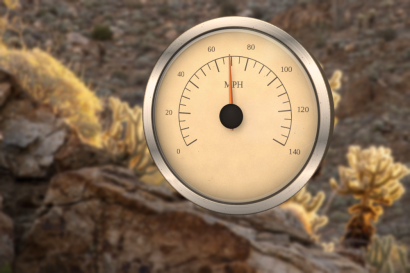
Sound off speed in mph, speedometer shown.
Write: 70 mph
